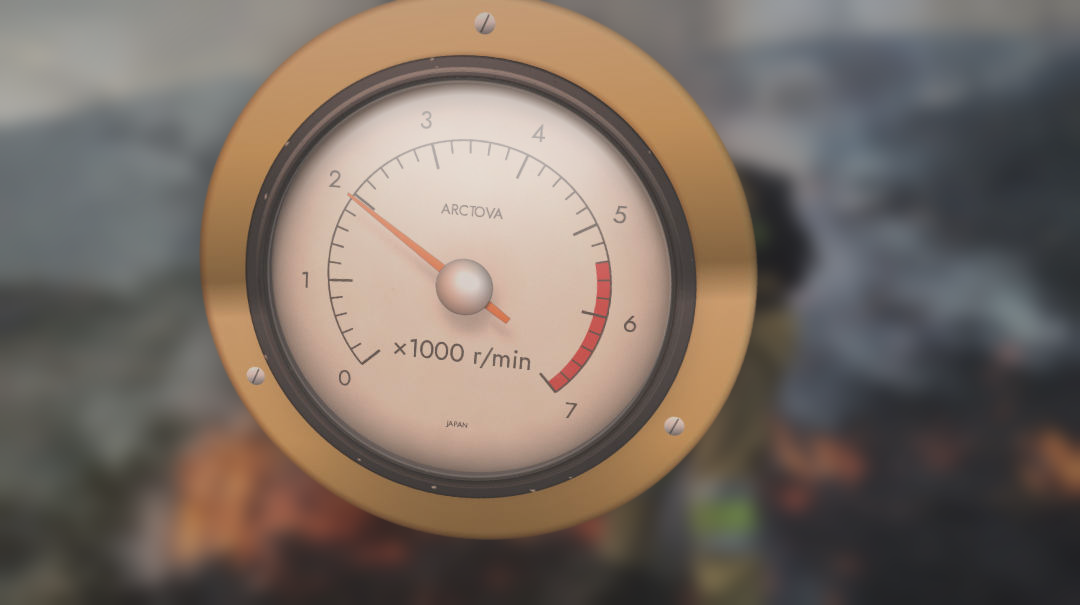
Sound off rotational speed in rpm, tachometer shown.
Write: 2000 rpm
